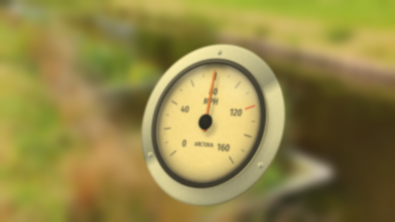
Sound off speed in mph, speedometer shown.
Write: 80 mph
